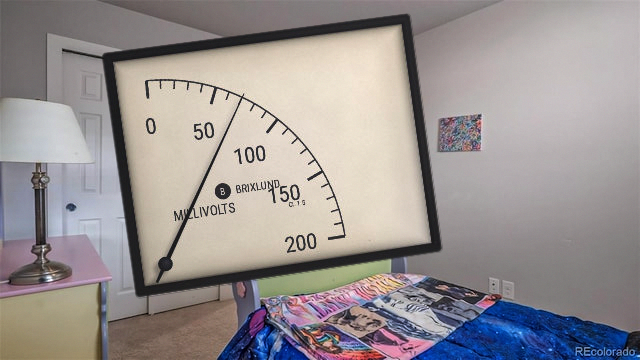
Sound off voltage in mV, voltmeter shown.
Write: 70 mV
